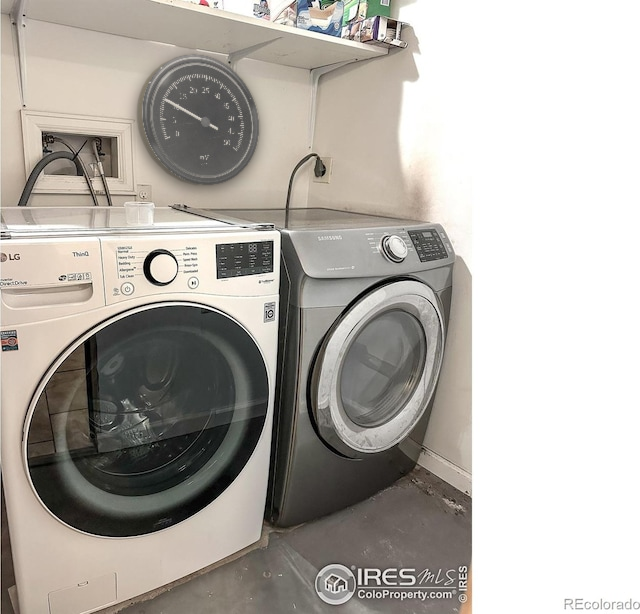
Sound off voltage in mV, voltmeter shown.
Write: 10 mV
